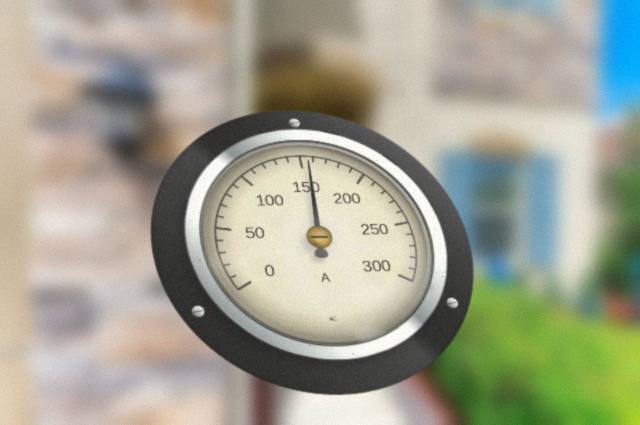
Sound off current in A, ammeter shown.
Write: 155 A
